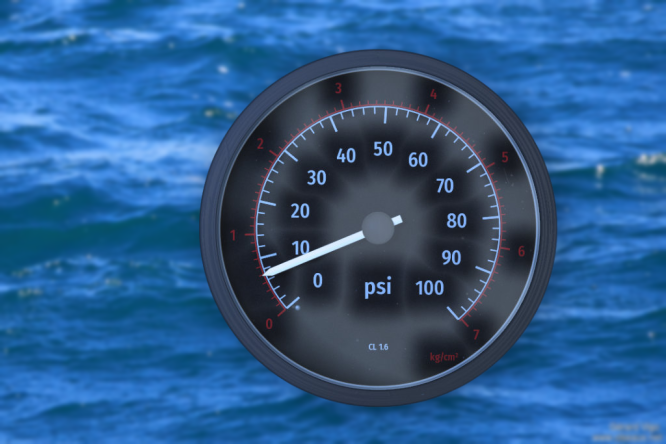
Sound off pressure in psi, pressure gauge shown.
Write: 7 psi
